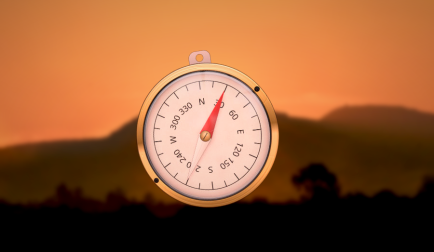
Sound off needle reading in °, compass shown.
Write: 30 °
